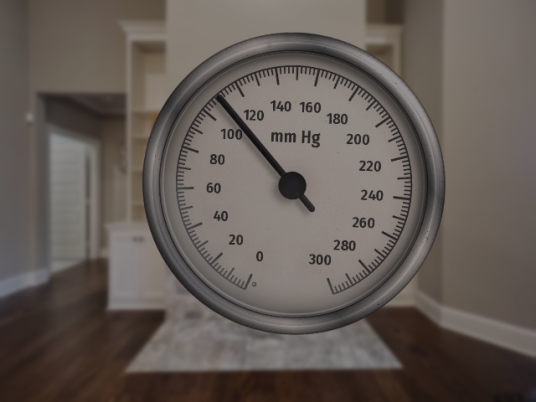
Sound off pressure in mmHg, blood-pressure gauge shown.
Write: 110 mmHg
